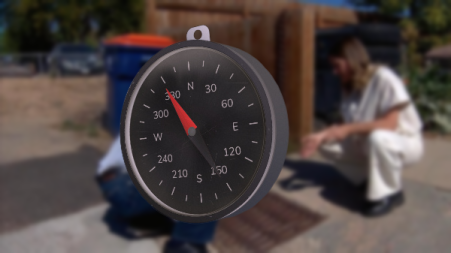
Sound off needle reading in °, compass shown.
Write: 330 °
